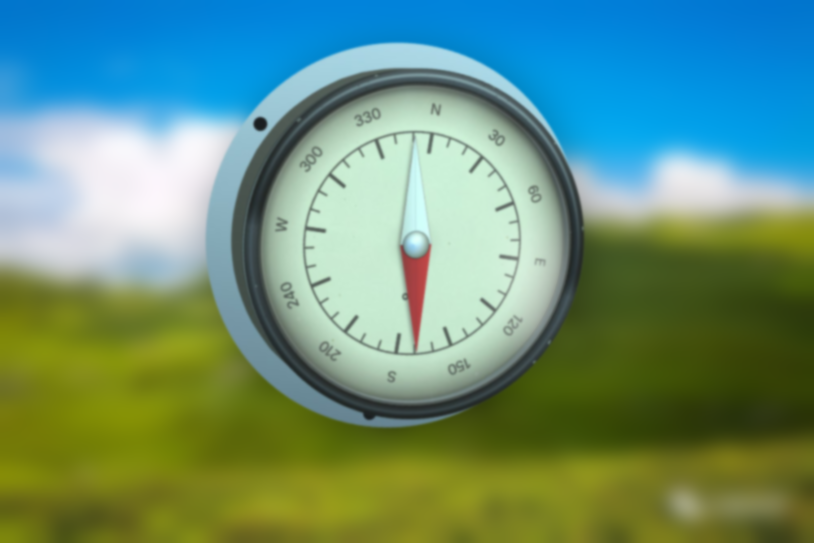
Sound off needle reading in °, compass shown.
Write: 170 °
